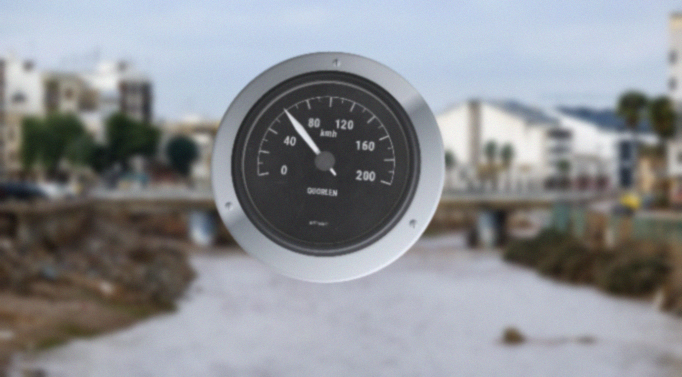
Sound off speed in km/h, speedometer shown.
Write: 60 km/h
